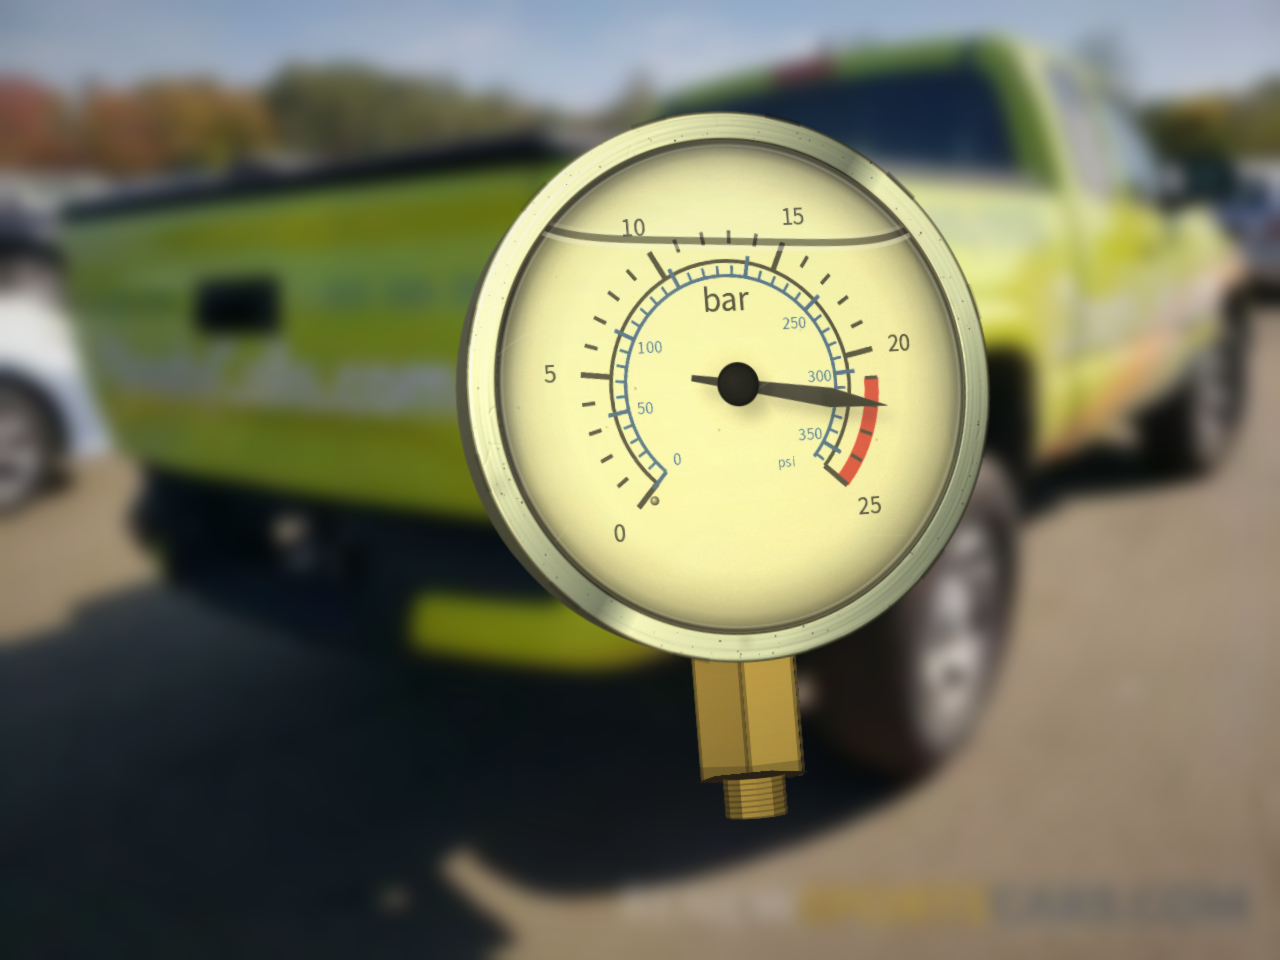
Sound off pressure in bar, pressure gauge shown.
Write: 22 bar
